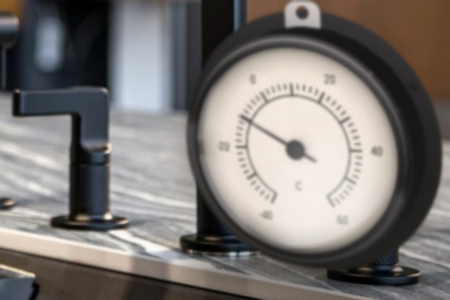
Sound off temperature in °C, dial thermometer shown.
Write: -10 °C
